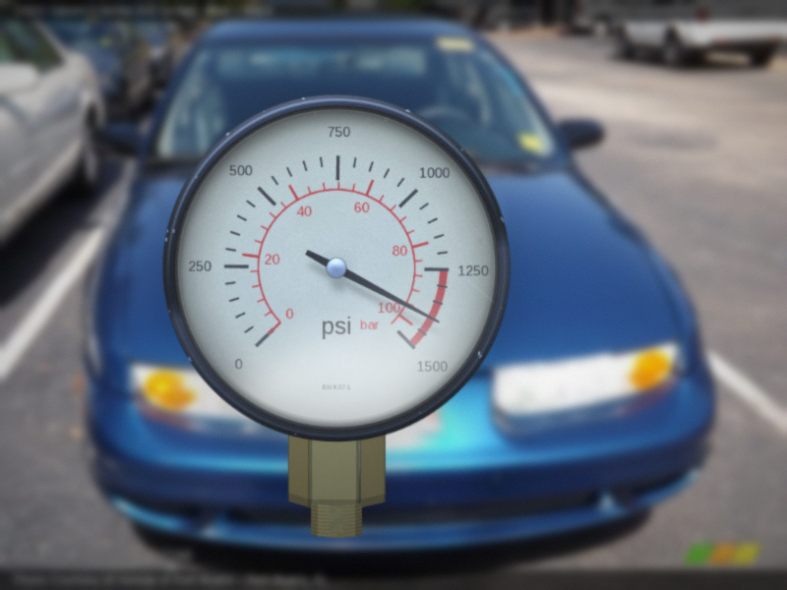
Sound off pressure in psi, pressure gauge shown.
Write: 1400 psi
